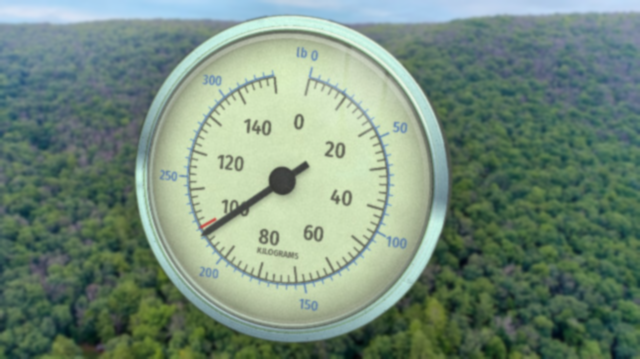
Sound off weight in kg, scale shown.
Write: 98 kg
